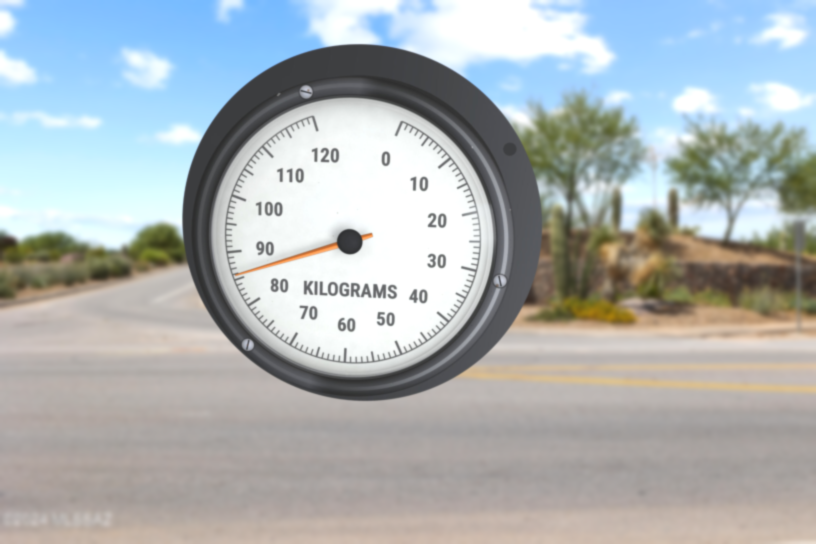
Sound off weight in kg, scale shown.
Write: 86 kg
